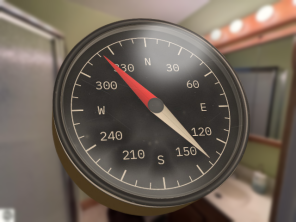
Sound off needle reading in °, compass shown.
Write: 320 °
